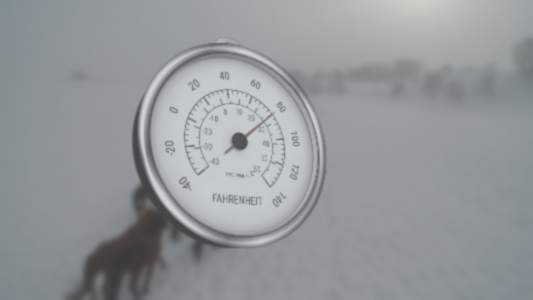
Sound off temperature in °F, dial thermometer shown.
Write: 80 °F
